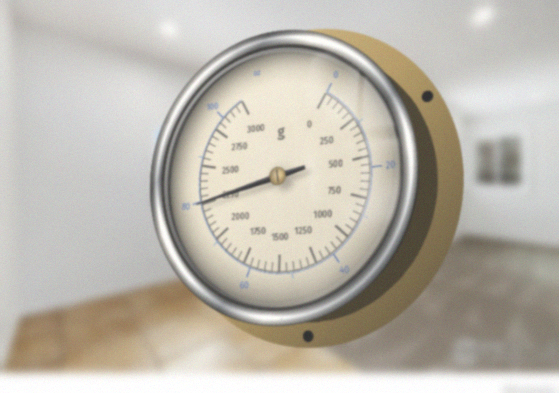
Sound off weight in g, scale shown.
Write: 2250 g
